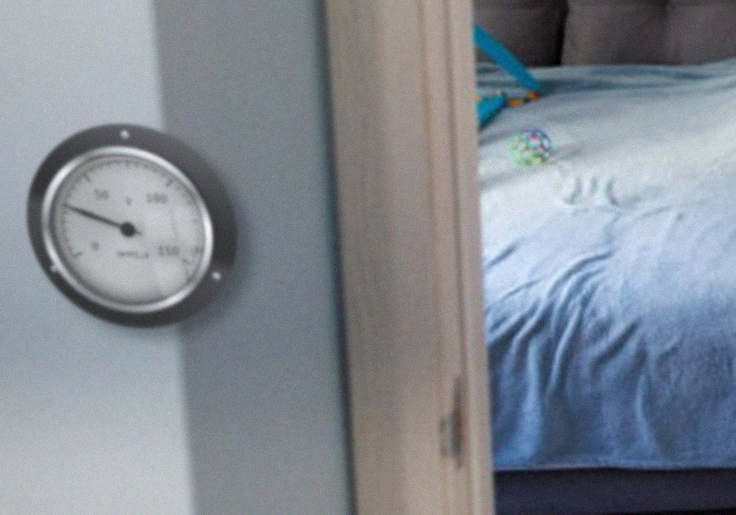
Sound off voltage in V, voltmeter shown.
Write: 30 V
